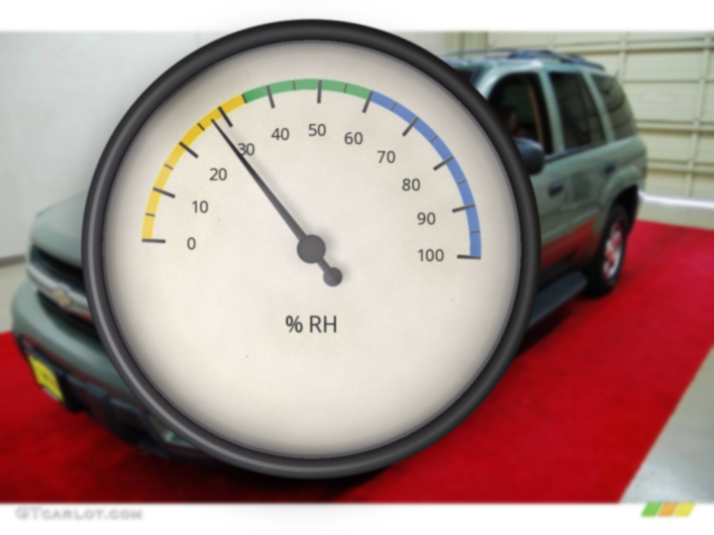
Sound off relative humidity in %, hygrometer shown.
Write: 27.5 %
